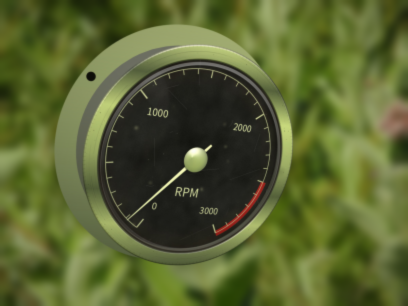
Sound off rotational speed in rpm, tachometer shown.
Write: 100 rpm
